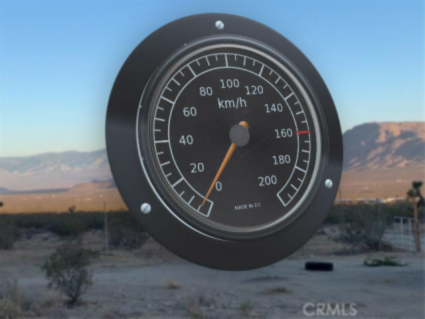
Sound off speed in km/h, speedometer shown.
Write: 5 km/h
